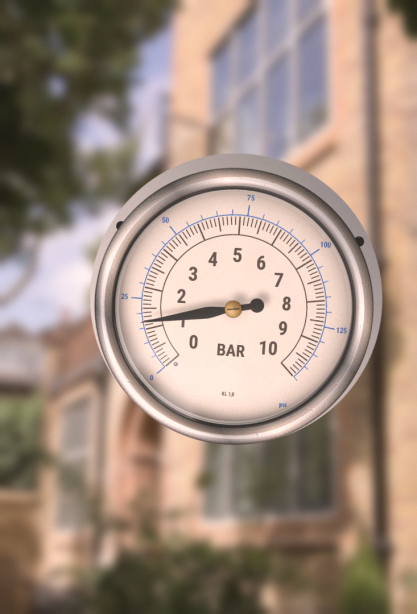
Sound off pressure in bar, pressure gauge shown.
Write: 1.2 bar
